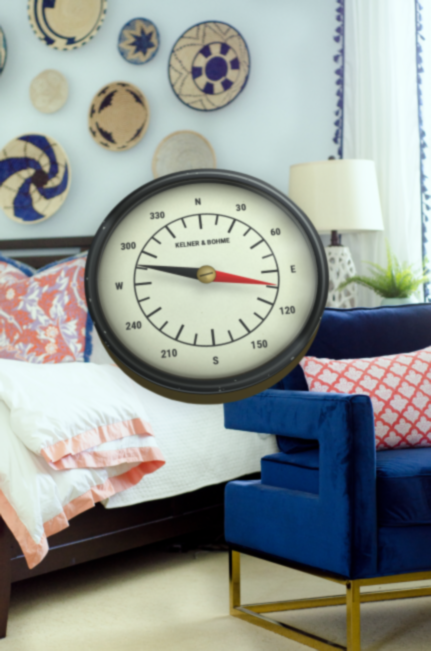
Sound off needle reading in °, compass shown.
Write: 105 °
